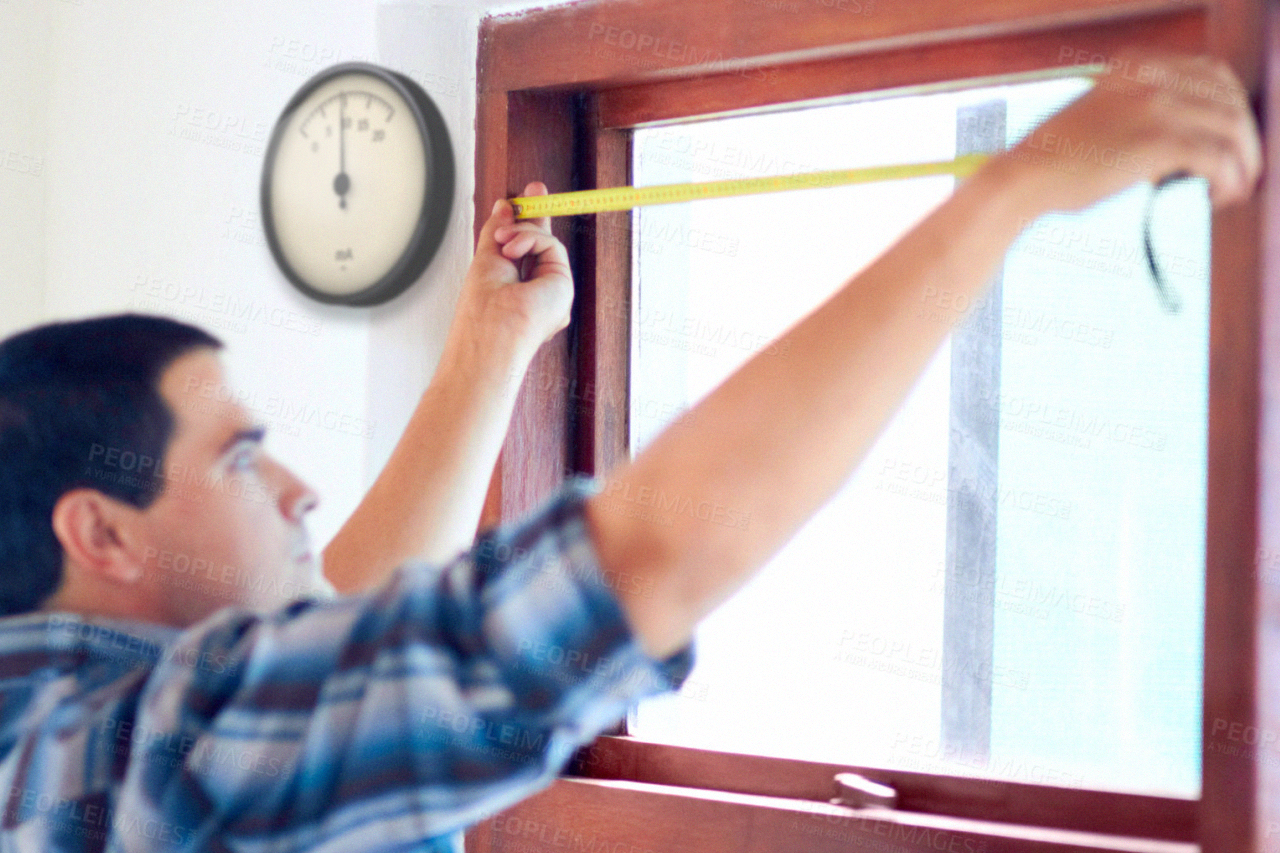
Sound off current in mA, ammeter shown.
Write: 10 mA
